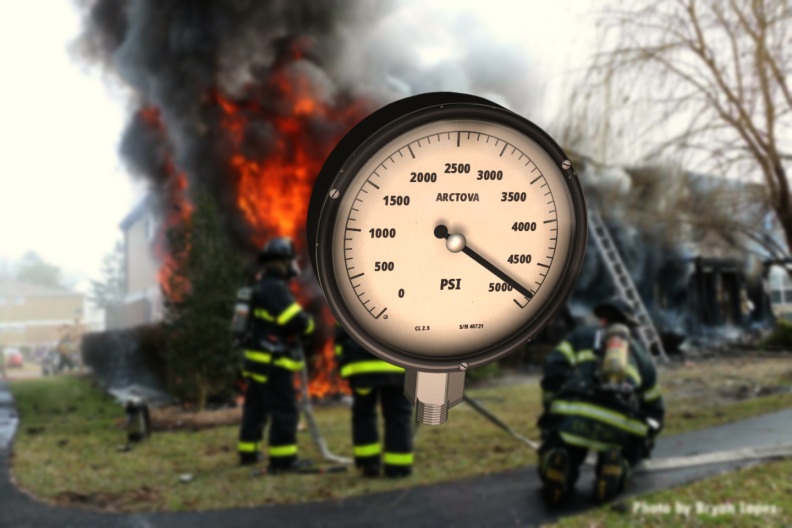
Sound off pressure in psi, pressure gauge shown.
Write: 4850 psi
